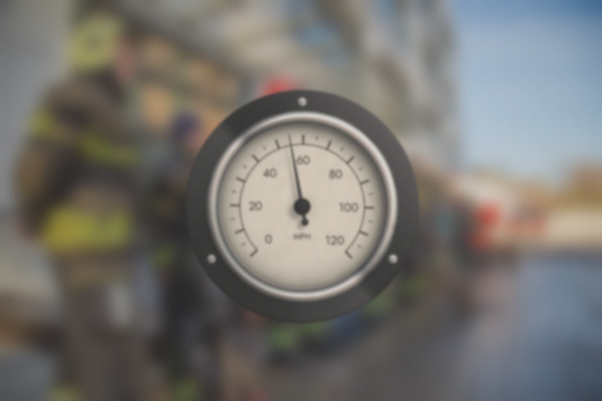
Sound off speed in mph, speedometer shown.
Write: 55 mph
